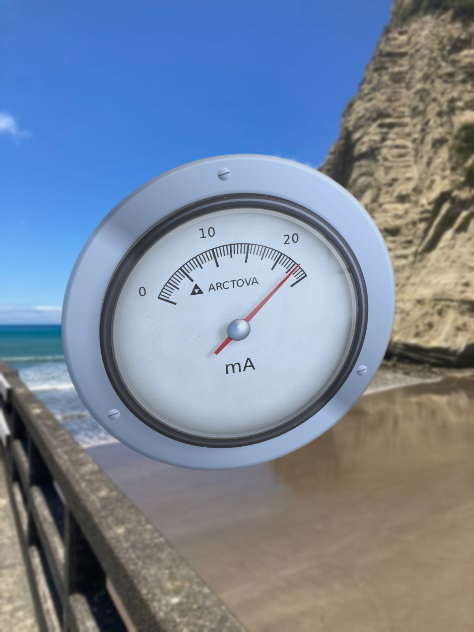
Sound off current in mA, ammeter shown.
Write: 22.5 mA
